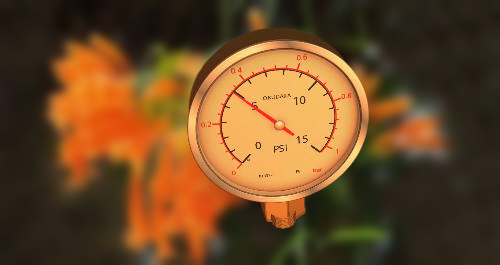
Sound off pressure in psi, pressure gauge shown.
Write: 5 psi
